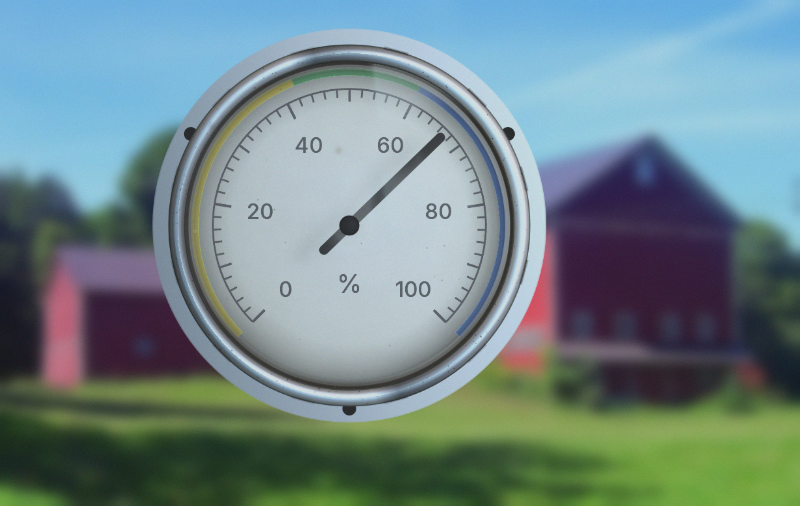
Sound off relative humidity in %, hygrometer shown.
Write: 67 %
